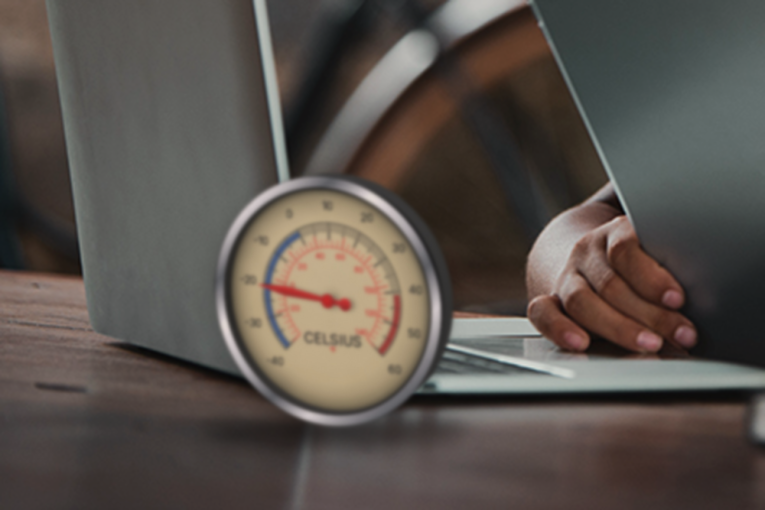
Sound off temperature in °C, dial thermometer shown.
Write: -20 °C
